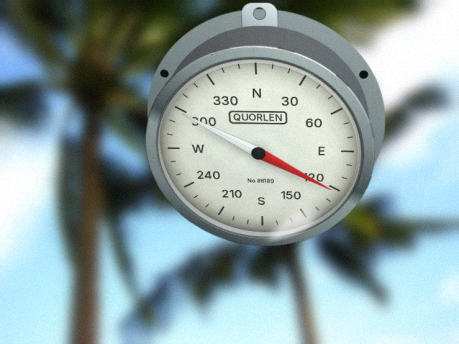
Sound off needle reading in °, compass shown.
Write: 120 °
